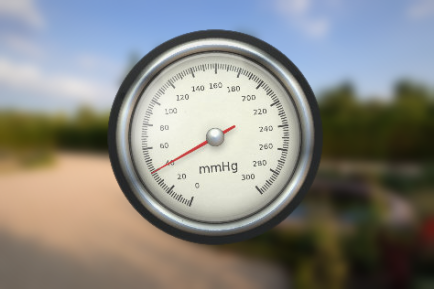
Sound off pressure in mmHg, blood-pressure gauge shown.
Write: 40 mmHg
